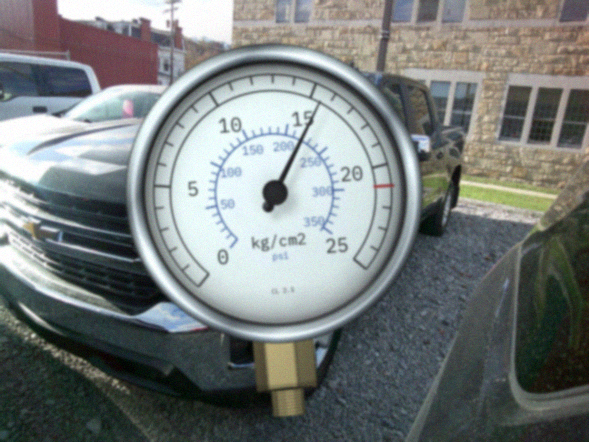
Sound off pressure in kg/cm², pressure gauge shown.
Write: 15.5 kg/cm²
